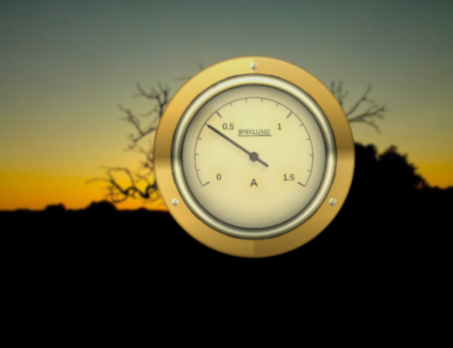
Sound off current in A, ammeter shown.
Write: 0.4 A
